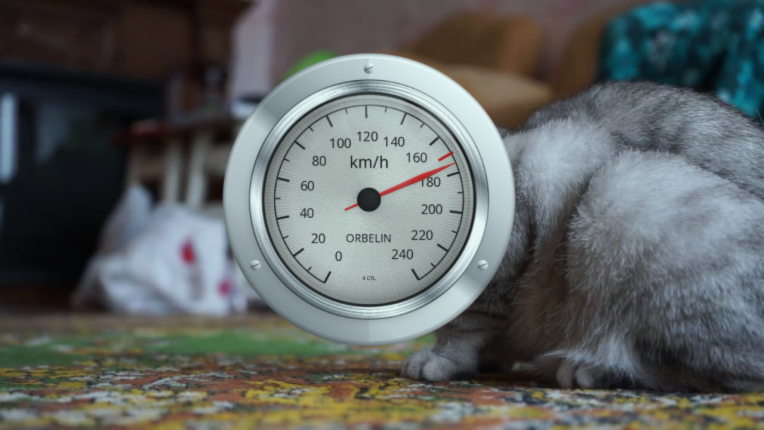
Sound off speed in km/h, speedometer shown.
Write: 175 km/h
